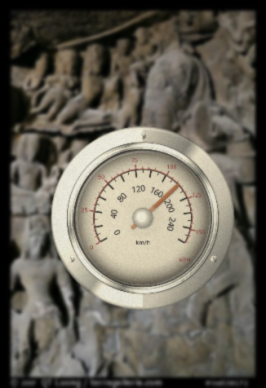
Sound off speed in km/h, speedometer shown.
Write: 180 km/h
